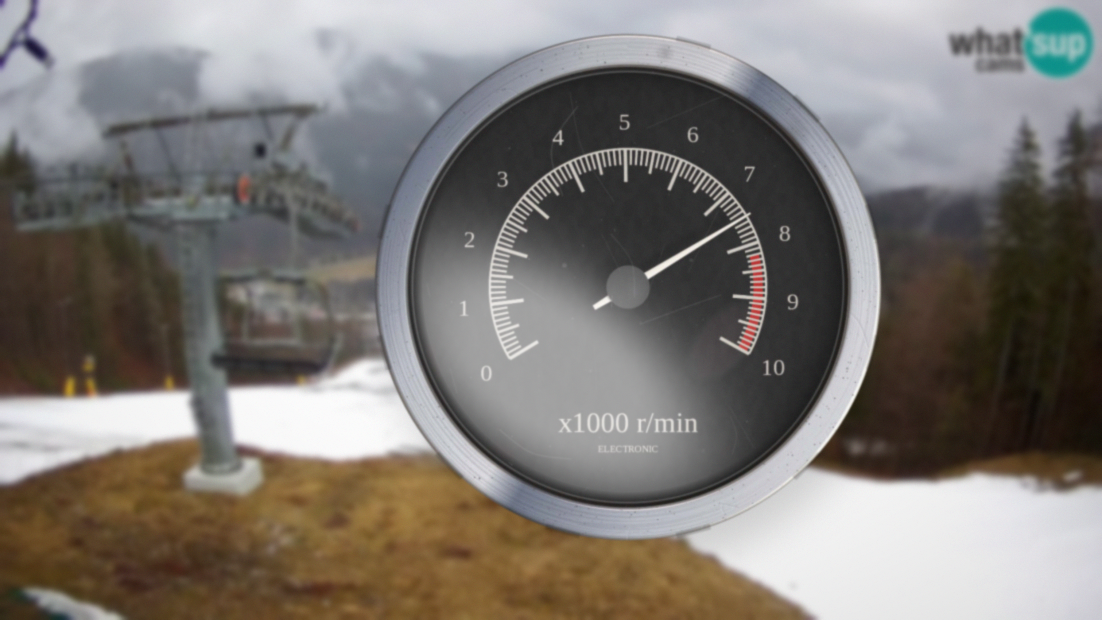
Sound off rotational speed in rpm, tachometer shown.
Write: 7500 rpm
